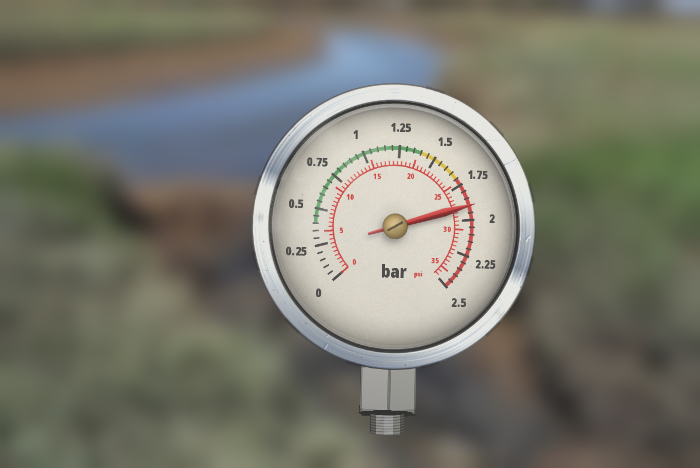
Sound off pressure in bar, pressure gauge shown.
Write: 1.9 bar
